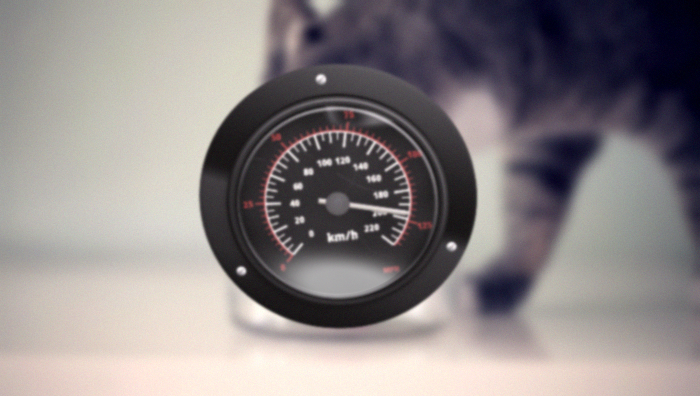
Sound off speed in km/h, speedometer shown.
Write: 195 km/h
